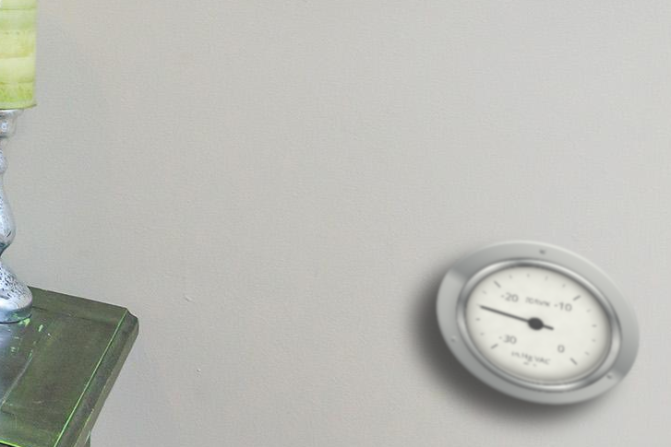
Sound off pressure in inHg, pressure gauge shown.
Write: -24 inHg
